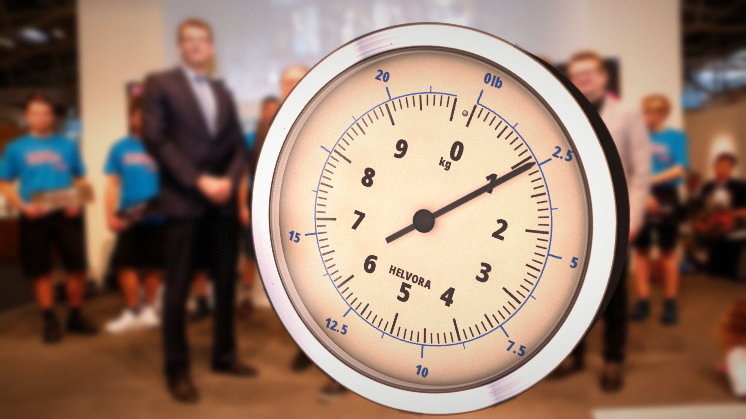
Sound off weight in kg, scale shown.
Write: 1.1 kg
